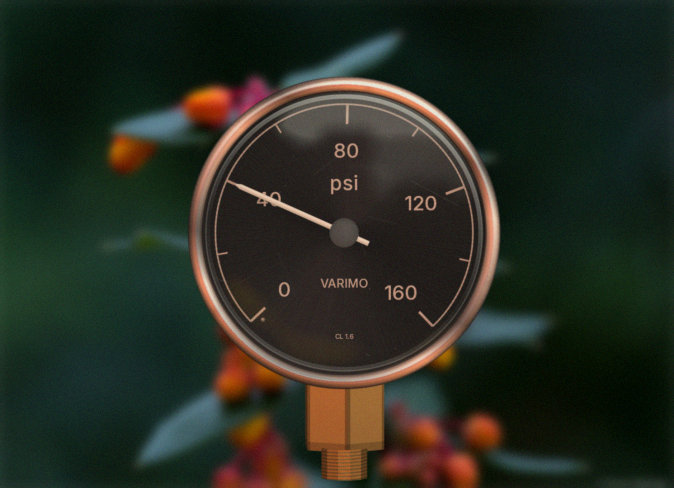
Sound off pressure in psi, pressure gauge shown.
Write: 40 psi
